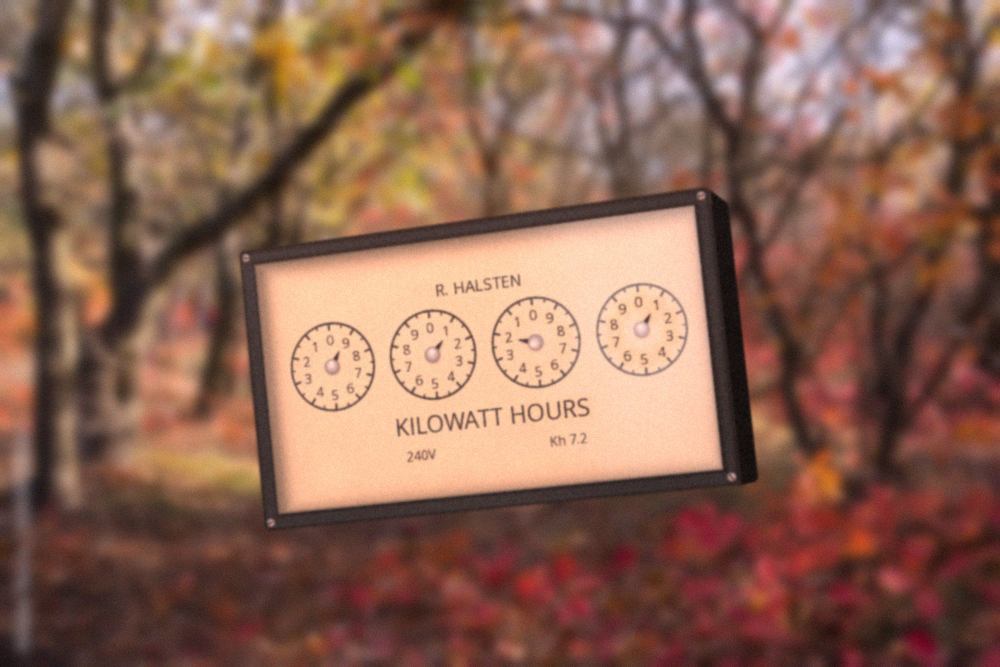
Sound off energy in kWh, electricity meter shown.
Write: 9121 kWh
